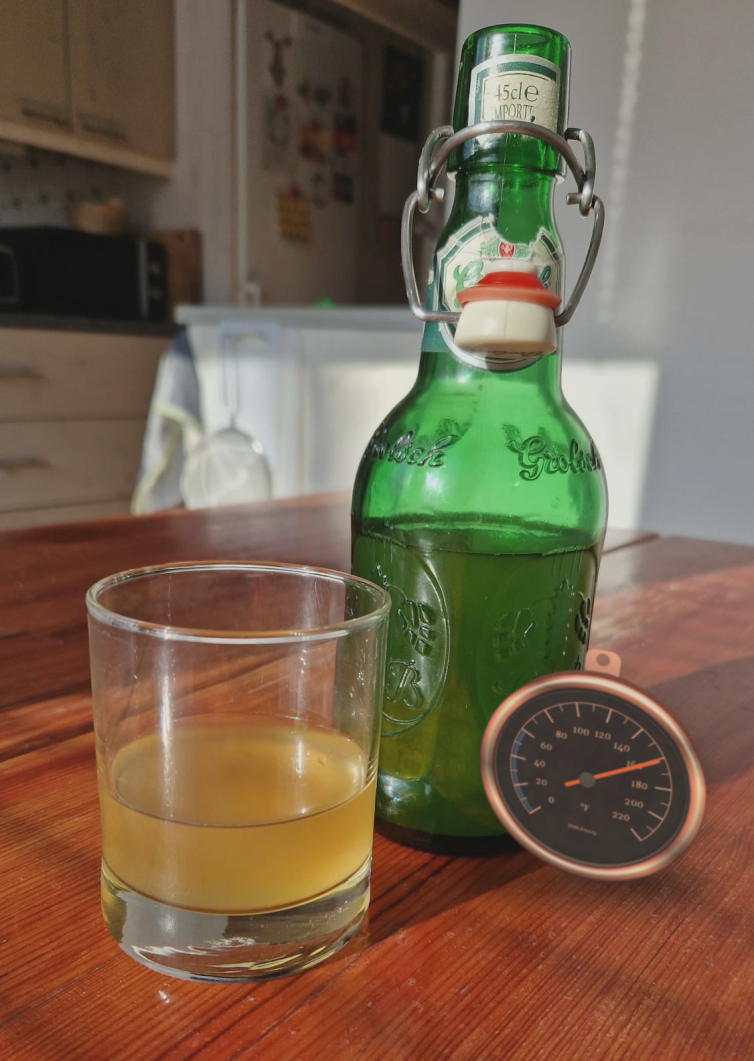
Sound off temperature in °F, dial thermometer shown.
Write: 160 °F
